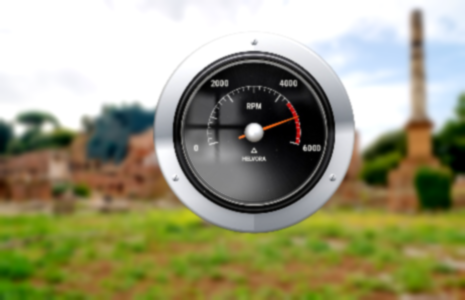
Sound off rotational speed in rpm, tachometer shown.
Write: 5000 rpm
